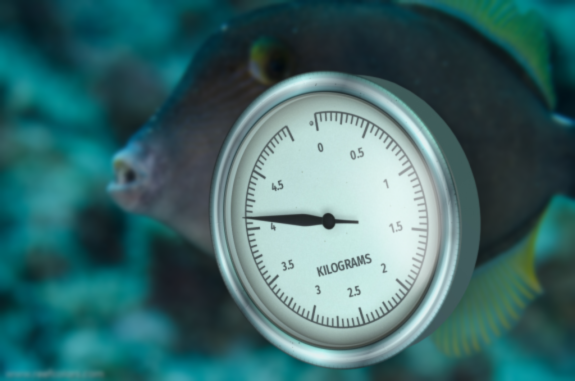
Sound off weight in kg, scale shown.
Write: 4.1 kg
